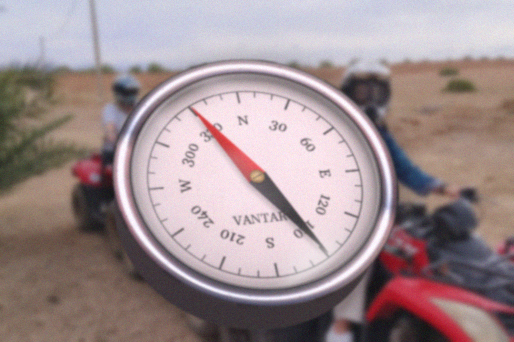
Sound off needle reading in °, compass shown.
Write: 330 °
